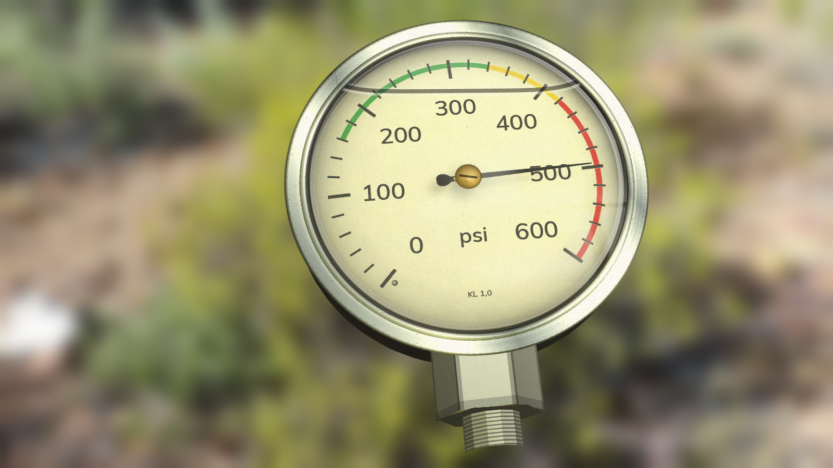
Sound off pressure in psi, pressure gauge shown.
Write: 500 psi
